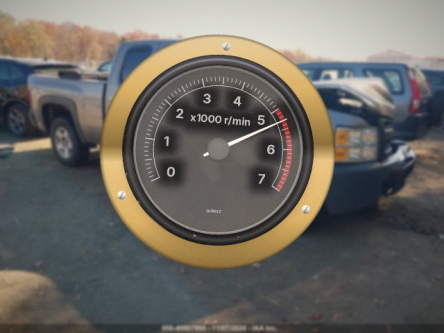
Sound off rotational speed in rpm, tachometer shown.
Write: 5300 rpm
